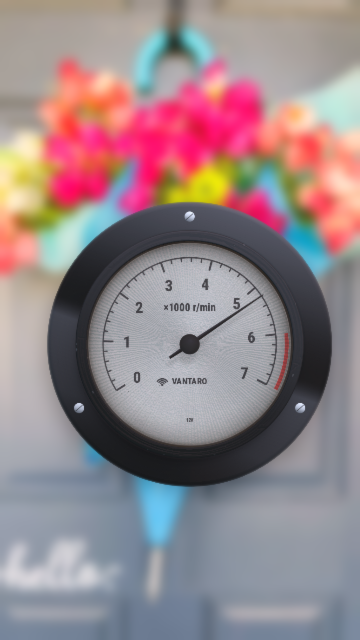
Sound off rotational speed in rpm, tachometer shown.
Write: 5200 rpm
